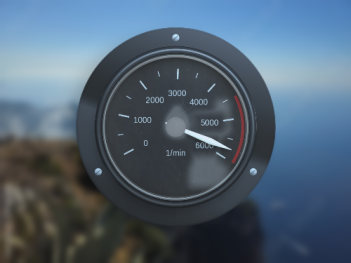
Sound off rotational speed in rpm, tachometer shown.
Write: 5750 rpm
